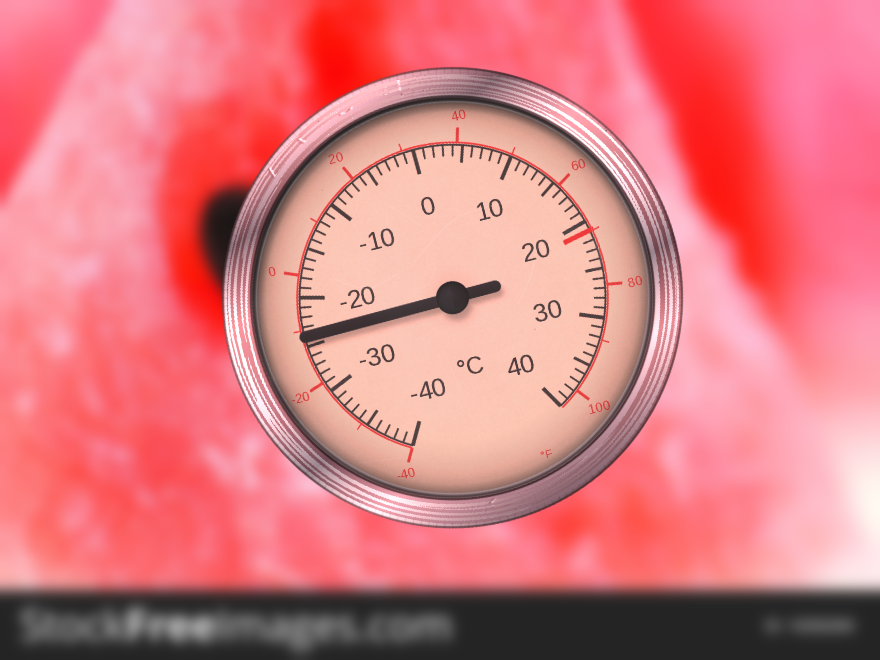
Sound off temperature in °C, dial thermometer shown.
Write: -24 °C
